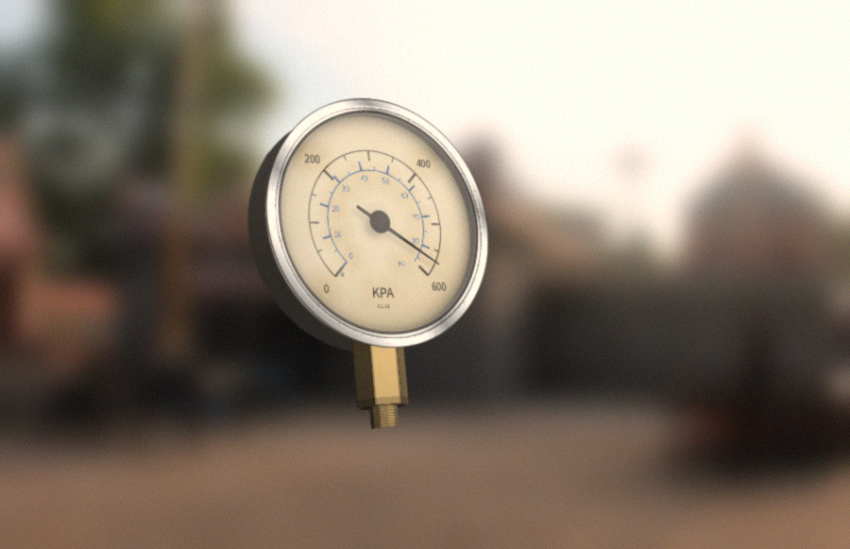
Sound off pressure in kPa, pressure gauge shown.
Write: 575 kPa
